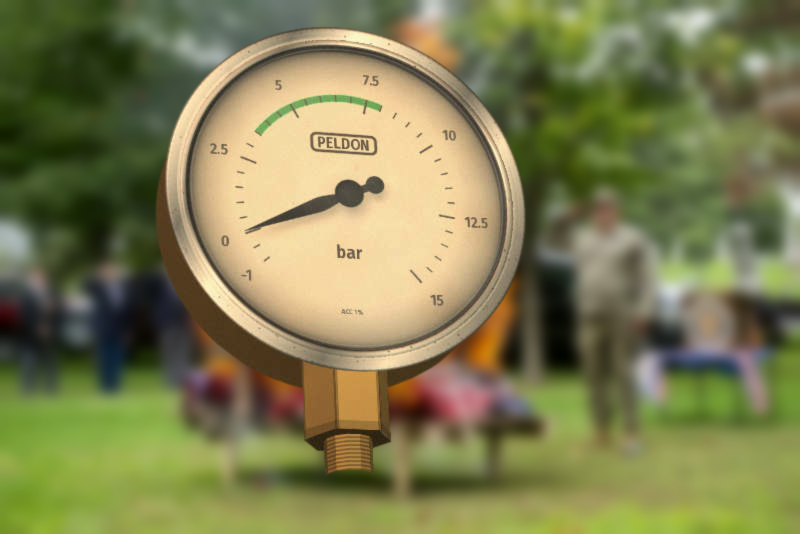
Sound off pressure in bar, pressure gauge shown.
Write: 0 bar
